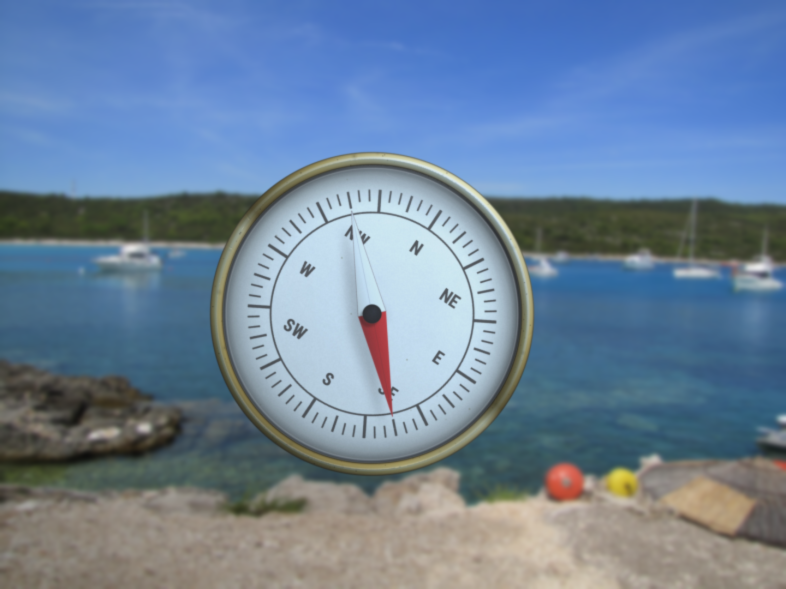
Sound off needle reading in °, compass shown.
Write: 135 °
